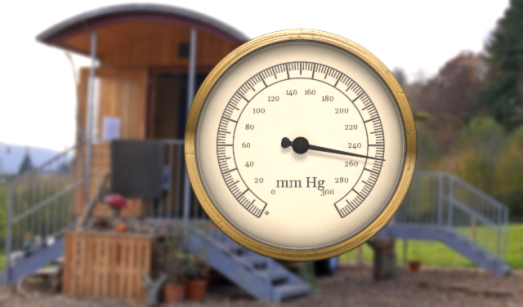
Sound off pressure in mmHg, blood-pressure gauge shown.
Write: 250 mmHg
